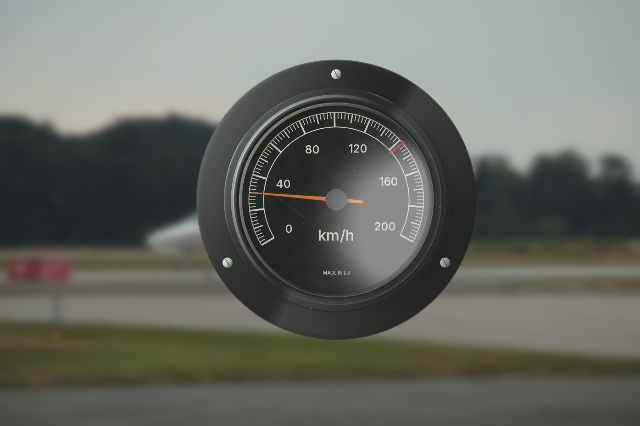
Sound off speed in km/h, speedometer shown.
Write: 30 km/h
